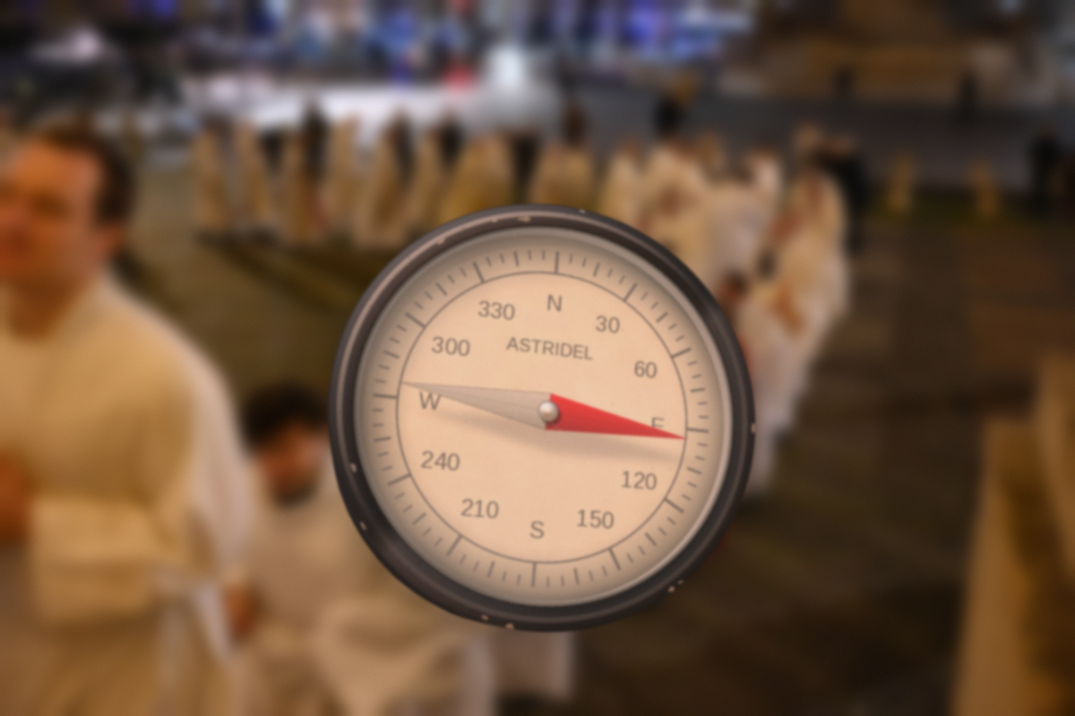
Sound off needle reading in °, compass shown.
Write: 95 °
